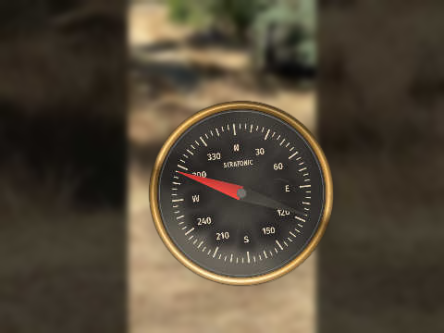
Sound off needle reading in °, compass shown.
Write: 295 °
